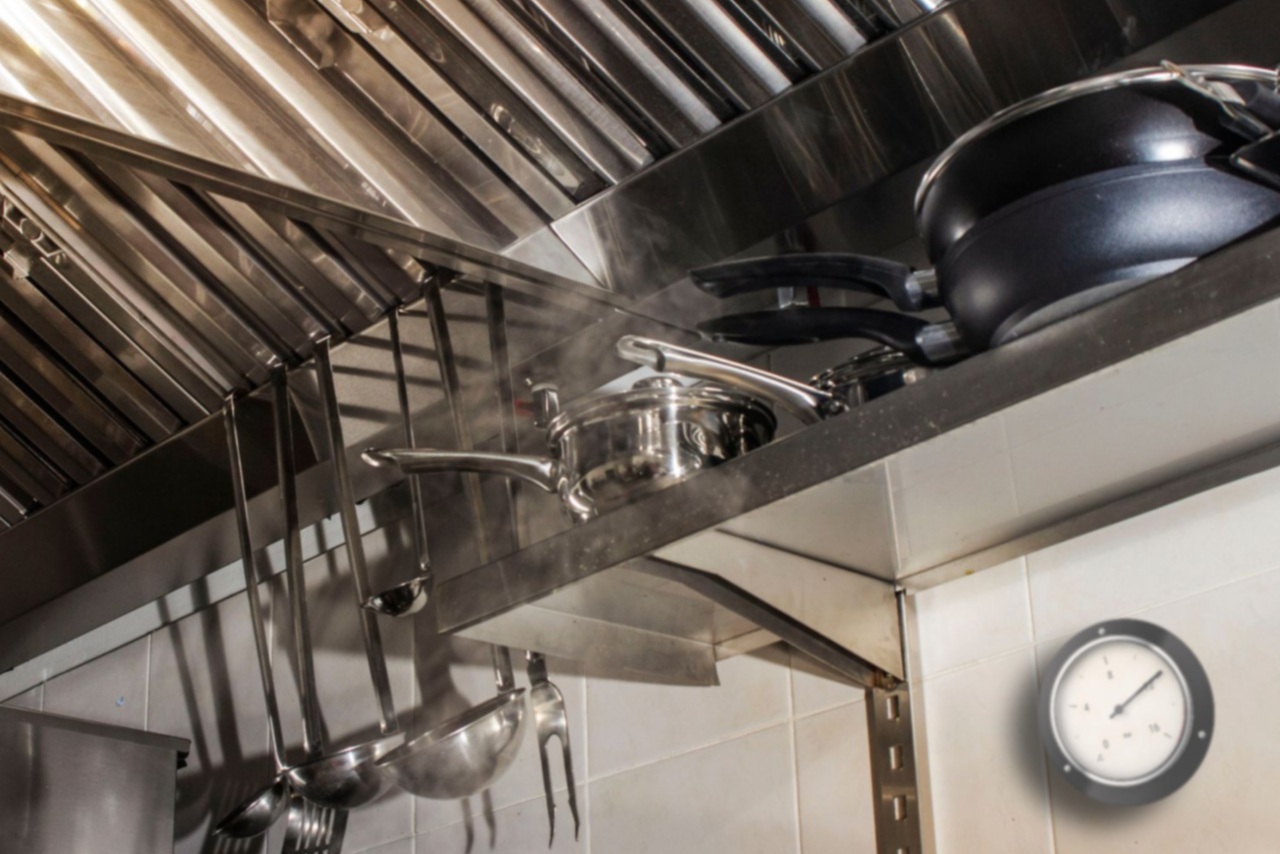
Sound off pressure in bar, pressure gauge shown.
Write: 12 bar
